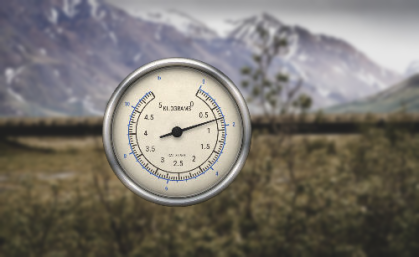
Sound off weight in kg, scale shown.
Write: 0.75 kg
